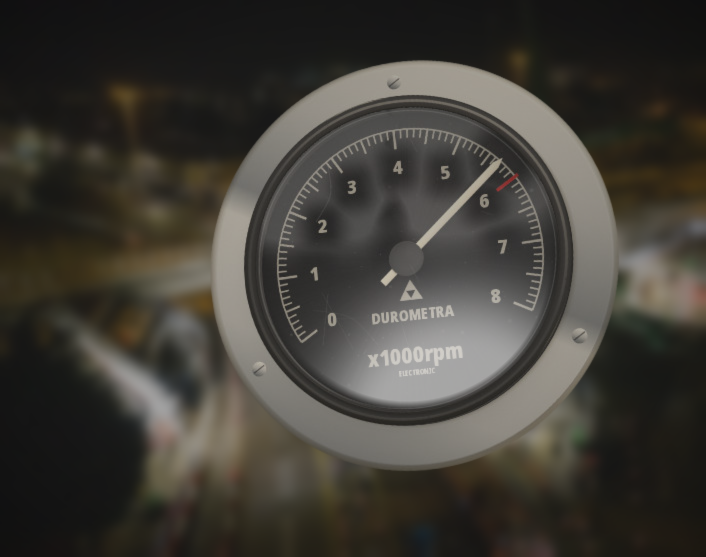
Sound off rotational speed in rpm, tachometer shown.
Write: 5700 rpm
